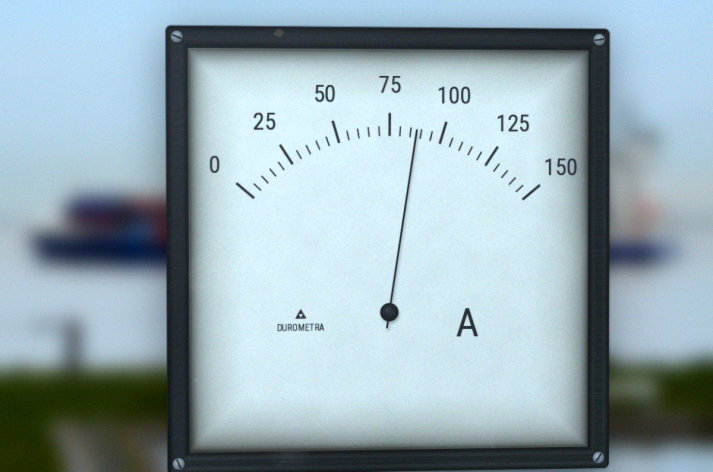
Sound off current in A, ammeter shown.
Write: 87.5 A
